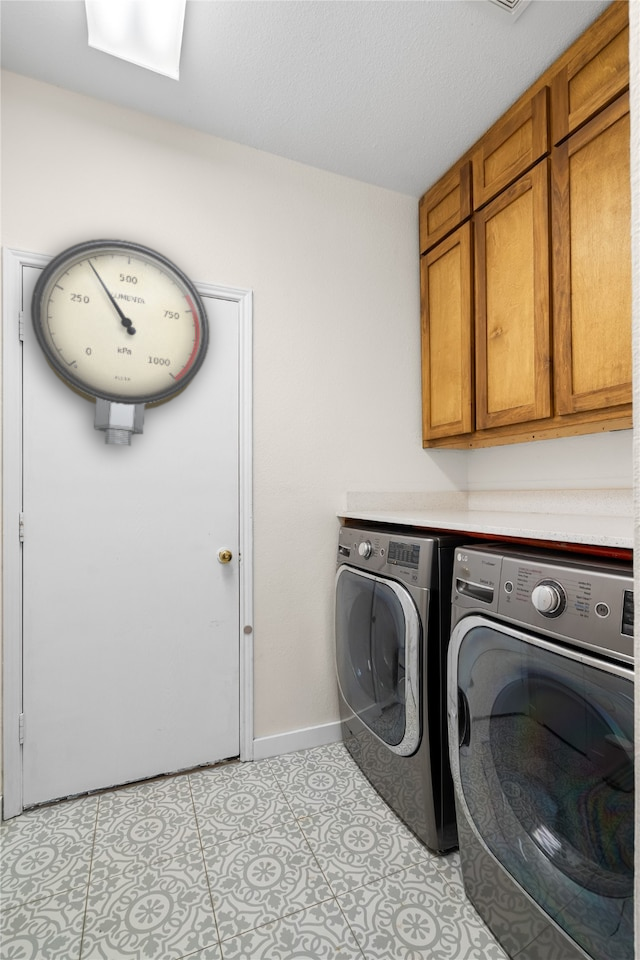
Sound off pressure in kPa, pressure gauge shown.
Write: 375 kPa
